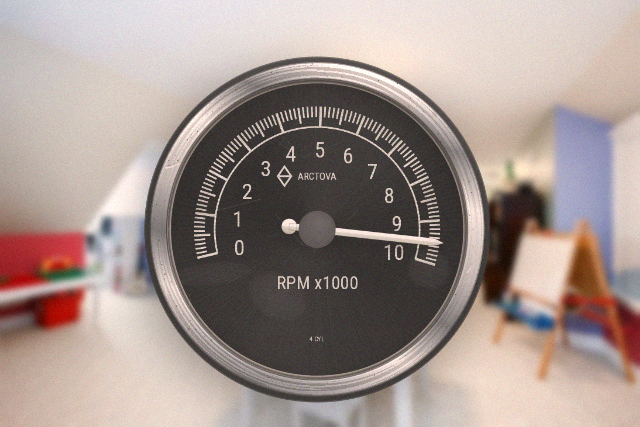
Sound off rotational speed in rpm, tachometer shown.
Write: 9500 rpm
